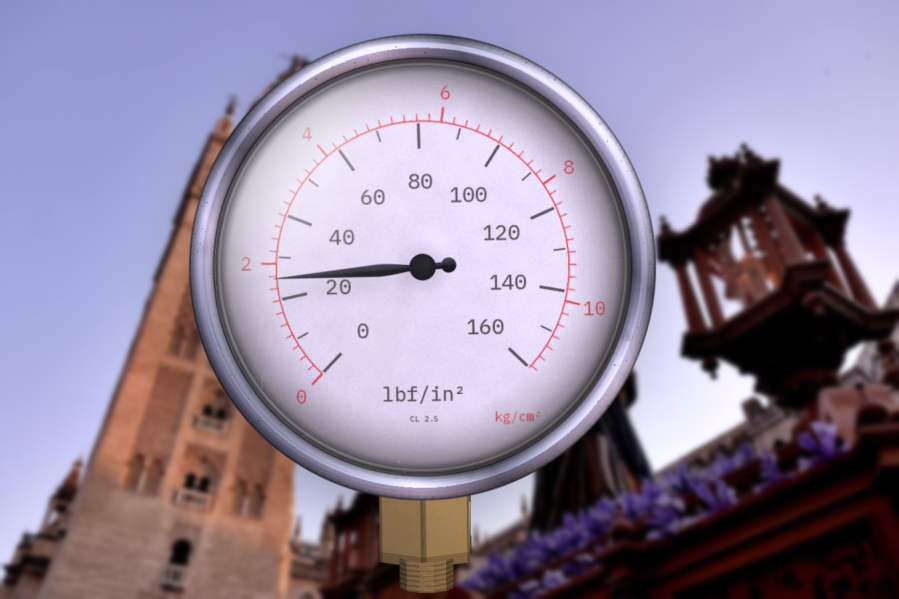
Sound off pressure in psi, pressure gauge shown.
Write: 25 psi
